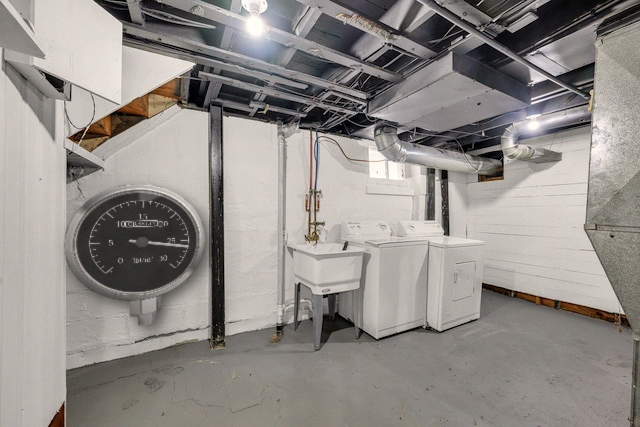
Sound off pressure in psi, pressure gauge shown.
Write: 26 psi
